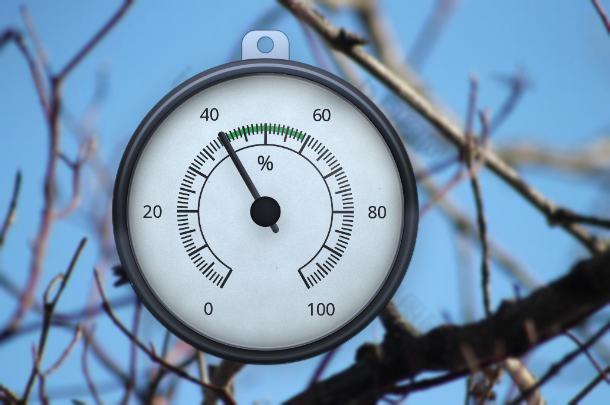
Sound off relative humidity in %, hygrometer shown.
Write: 40 %
